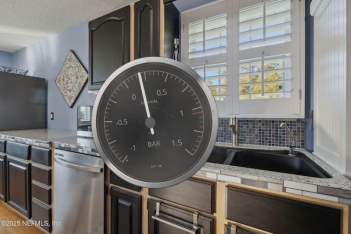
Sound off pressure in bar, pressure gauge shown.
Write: 0.2 bar
